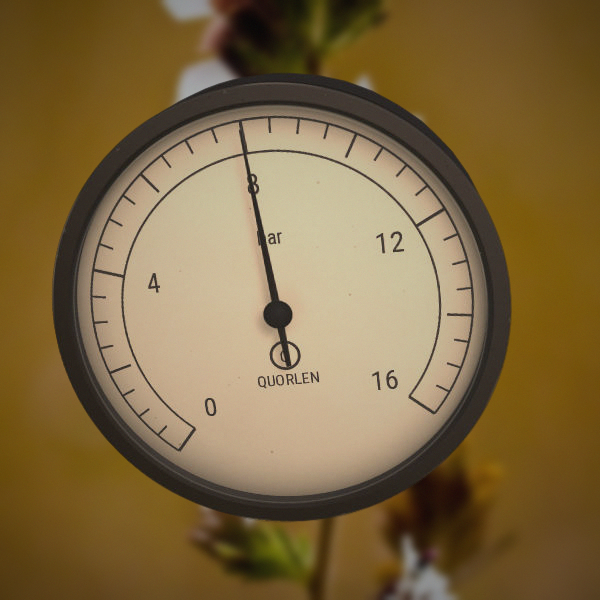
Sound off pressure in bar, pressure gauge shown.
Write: 8 bar
